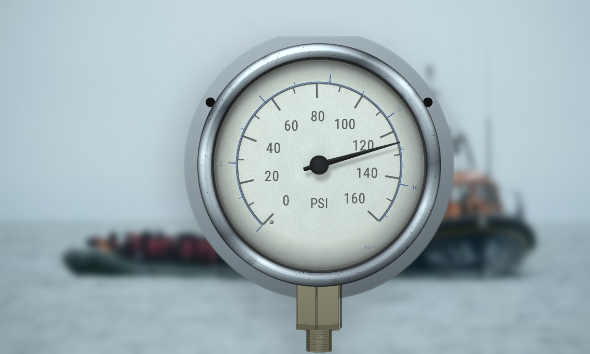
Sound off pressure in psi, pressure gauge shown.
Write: 125 psi
